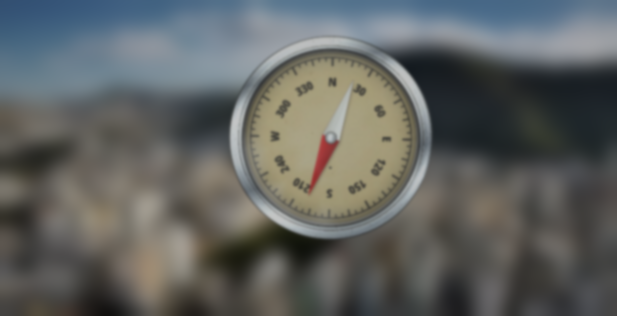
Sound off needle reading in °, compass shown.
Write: 200 °
